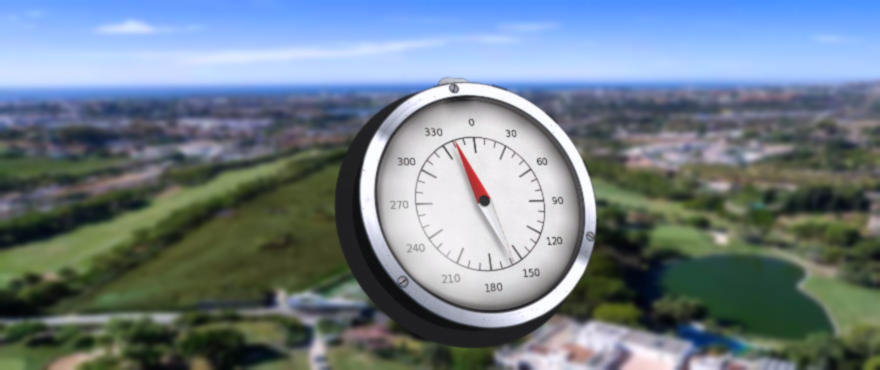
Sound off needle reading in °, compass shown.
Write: 340 °
